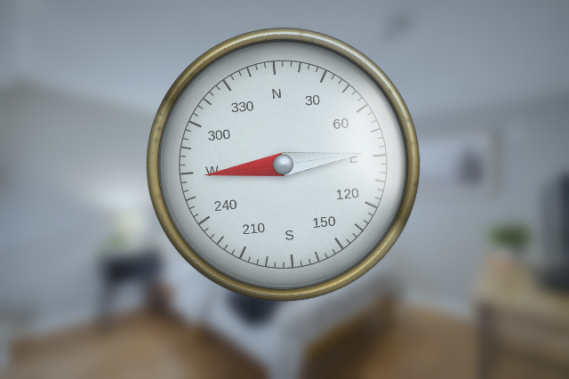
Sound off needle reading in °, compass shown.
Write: 267.5 °
